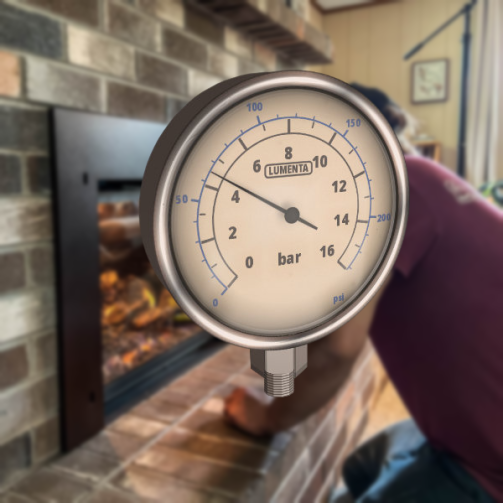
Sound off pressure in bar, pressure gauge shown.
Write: 4.5 bar
